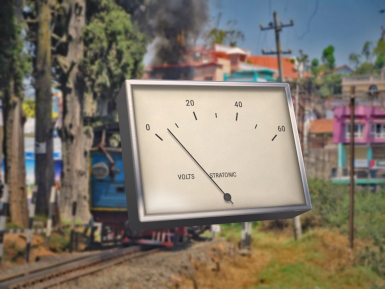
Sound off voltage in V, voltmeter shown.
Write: 5 V
